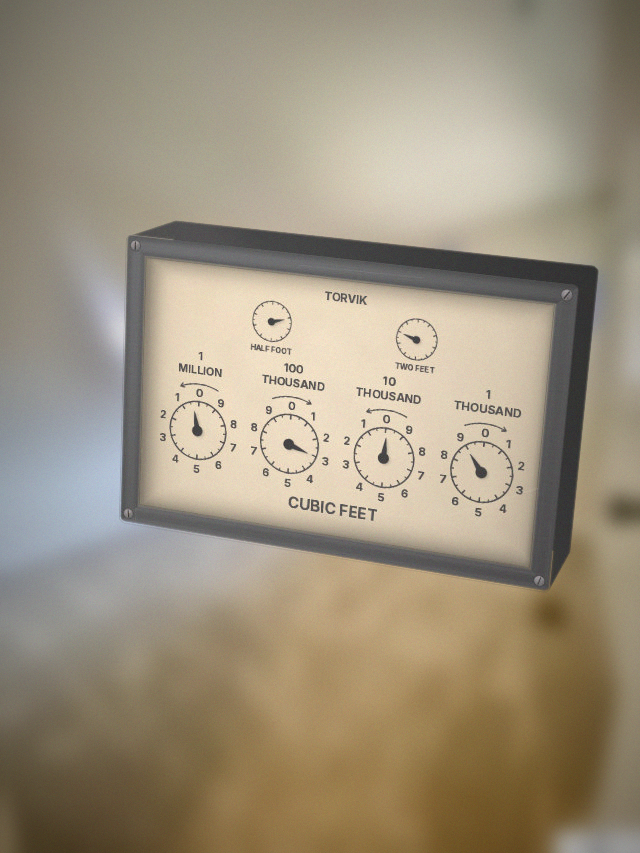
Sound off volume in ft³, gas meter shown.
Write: 29900 ft³
